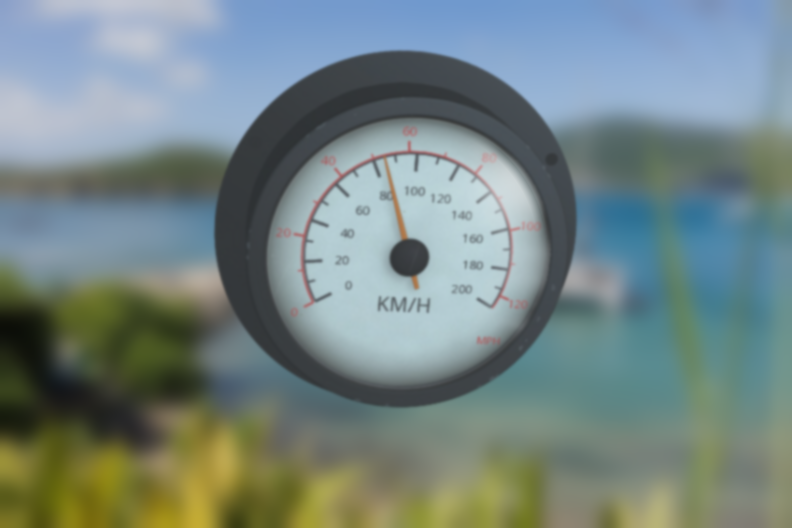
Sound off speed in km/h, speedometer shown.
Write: 85 km/h
